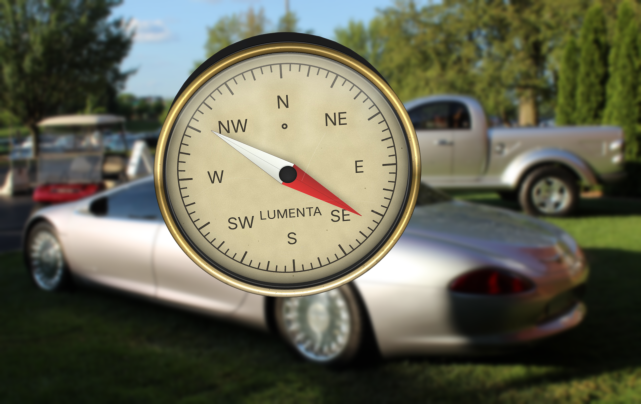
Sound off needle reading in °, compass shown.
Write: 125 °
